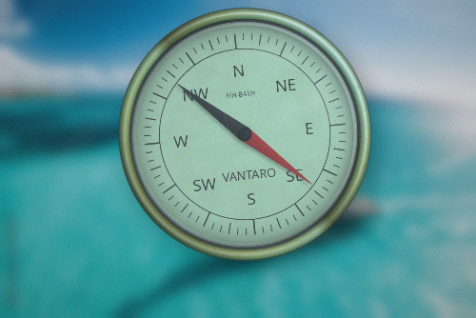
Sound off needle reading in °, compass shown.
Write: 132.5 °
